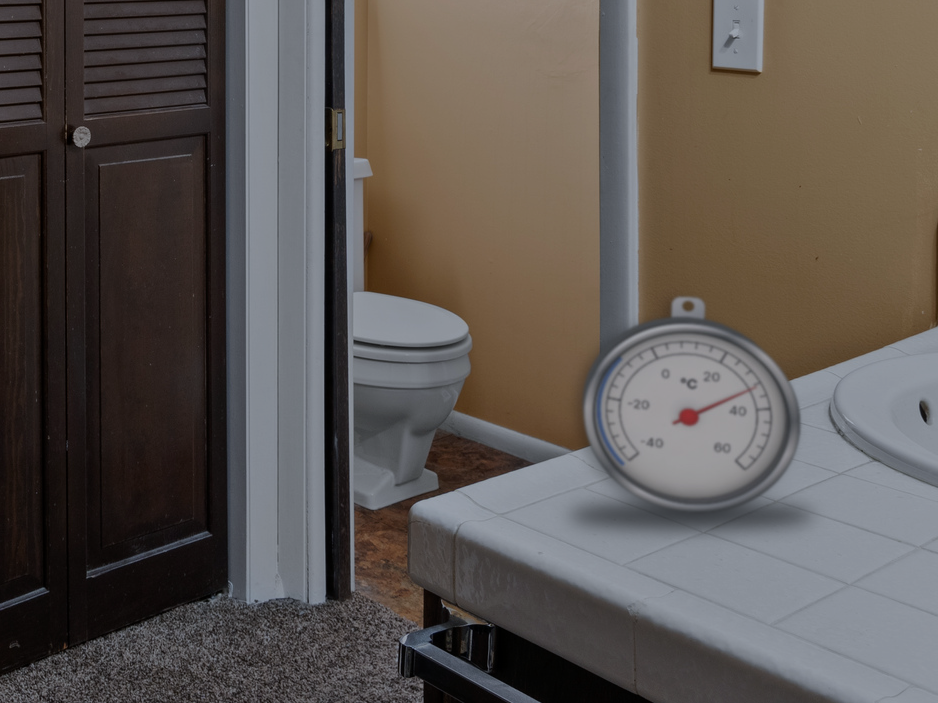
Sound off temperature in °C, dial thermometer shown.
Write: 32 °C
